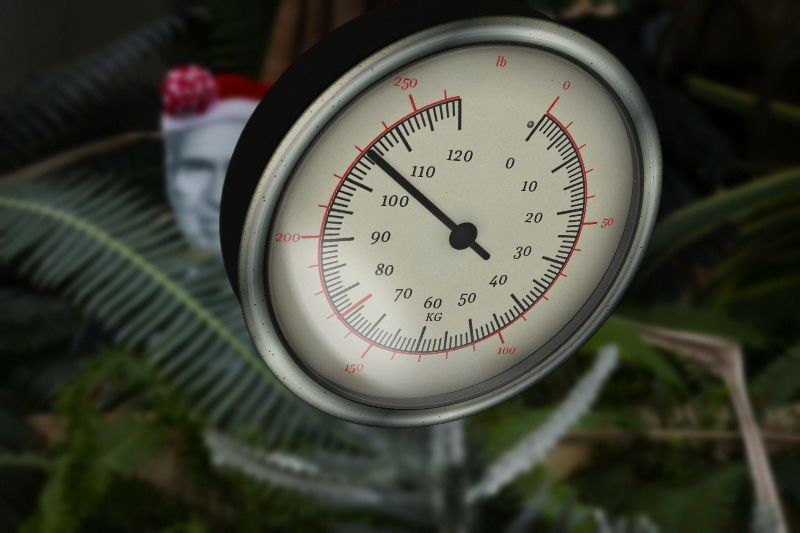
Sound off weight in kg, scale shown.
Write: 105 kg
